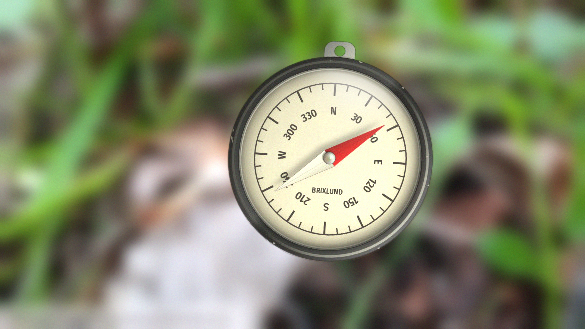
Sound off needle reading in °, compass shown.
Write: 55 °
